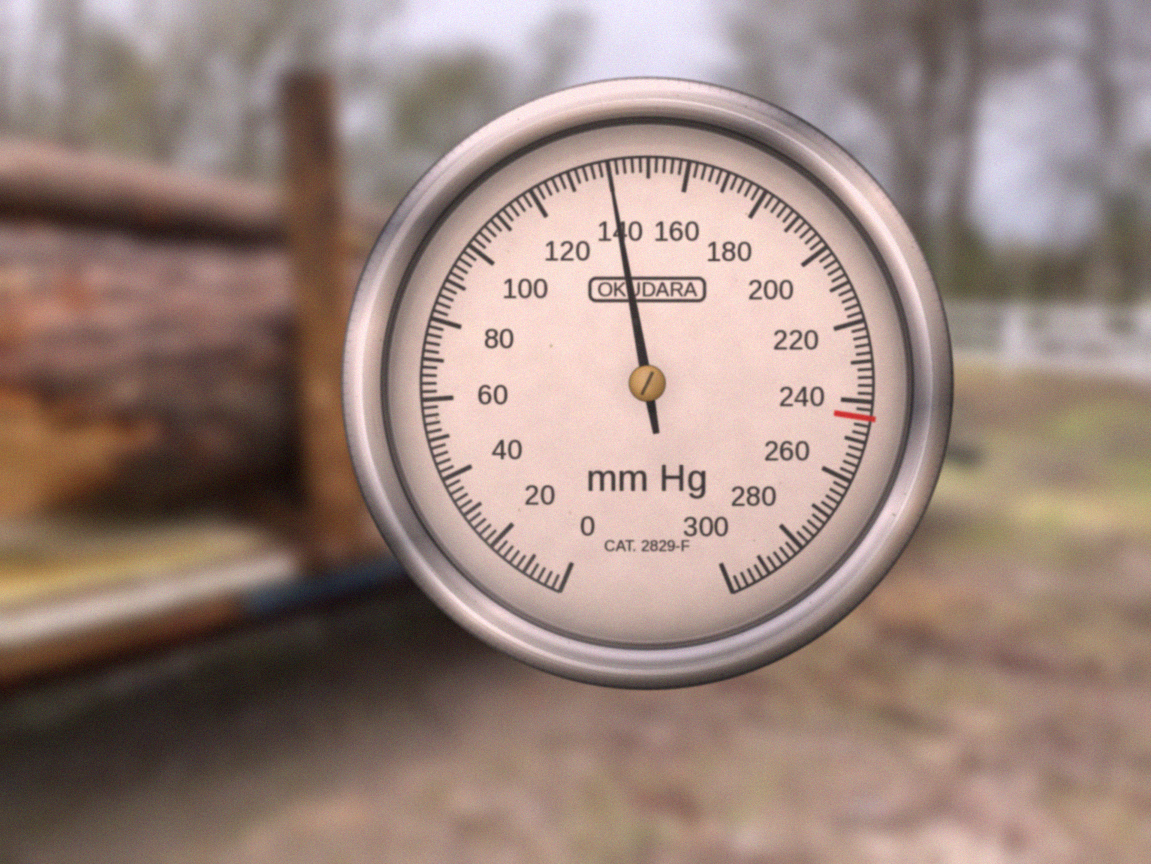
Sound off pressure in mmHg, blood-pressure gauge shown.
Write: 140 mmHg
